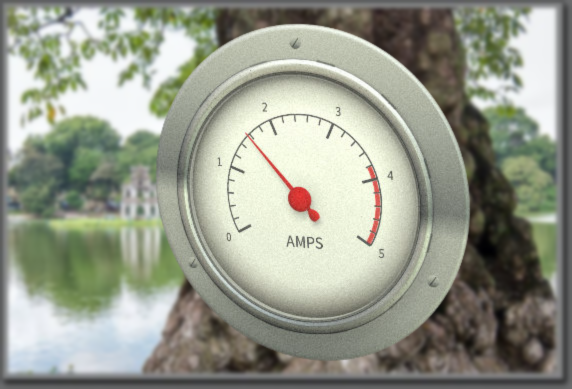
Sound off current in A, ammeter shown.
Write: 1.6 A
